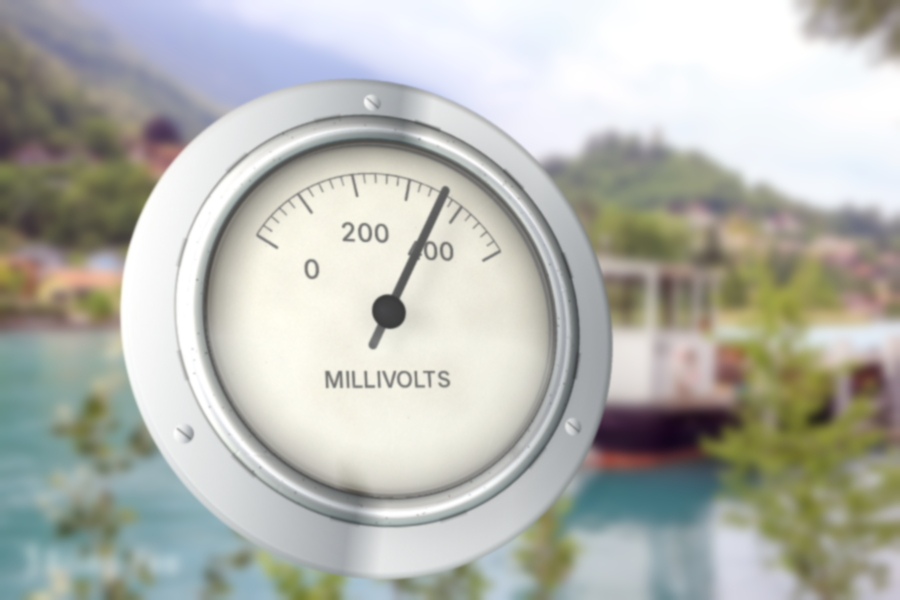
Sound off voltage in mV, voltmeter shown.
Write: 360 mV
